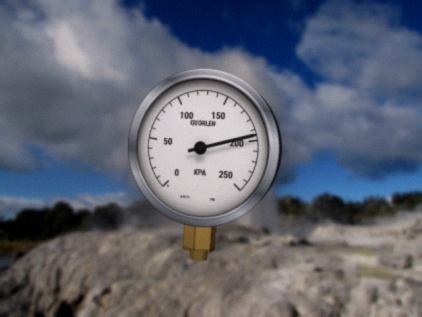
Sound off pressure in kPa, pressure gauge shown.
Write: 195 kPa
